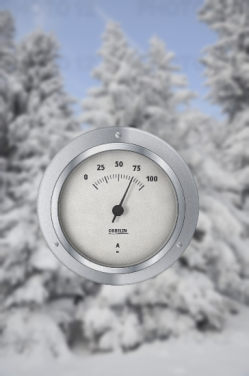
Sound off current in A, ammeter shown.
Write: 75 A
